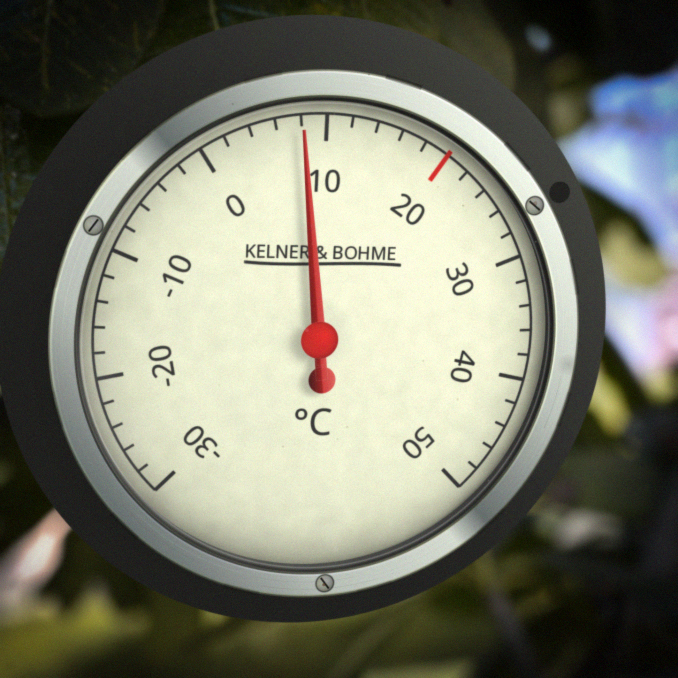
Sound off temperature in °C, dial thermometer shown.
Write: 8 °C
